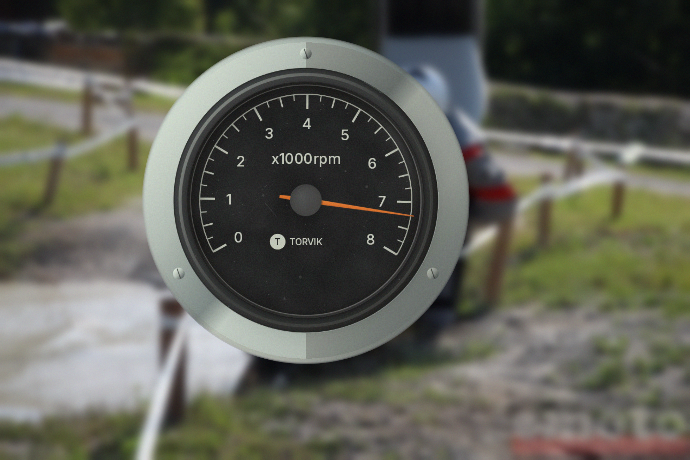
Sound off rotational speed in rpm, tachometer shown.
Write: 7250 rpm
